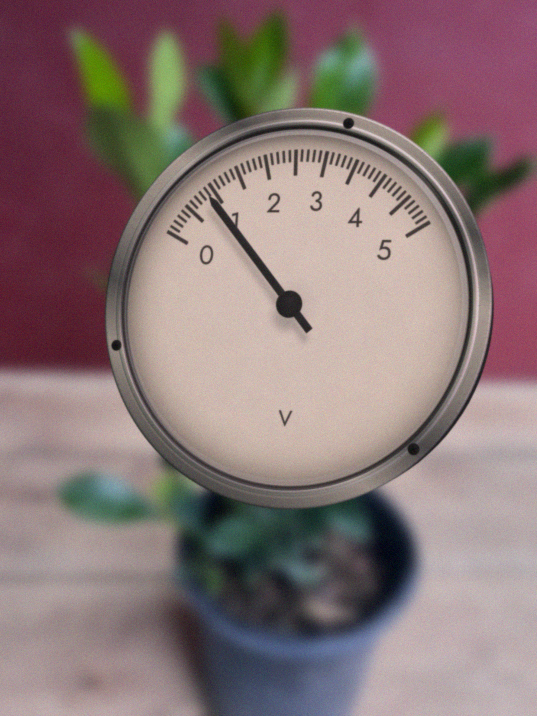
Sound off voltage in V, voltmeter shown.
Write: 0.9 V
